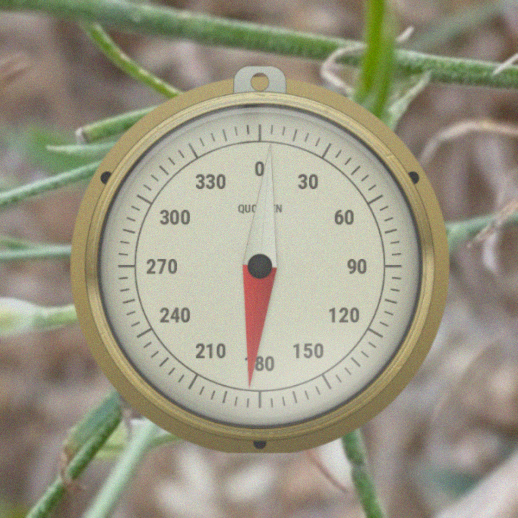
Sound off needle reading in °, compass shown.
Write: 185 °
